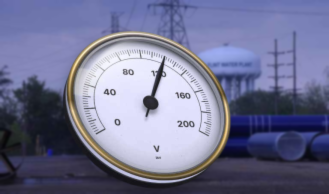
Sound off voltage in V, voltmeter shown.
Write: 120 V
